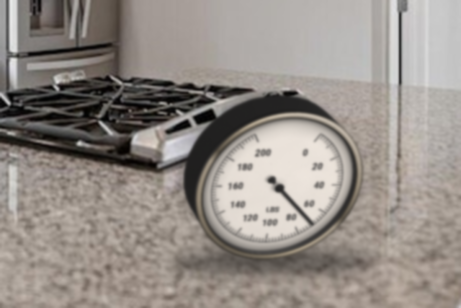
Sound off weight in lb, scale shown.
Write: 70 lb
